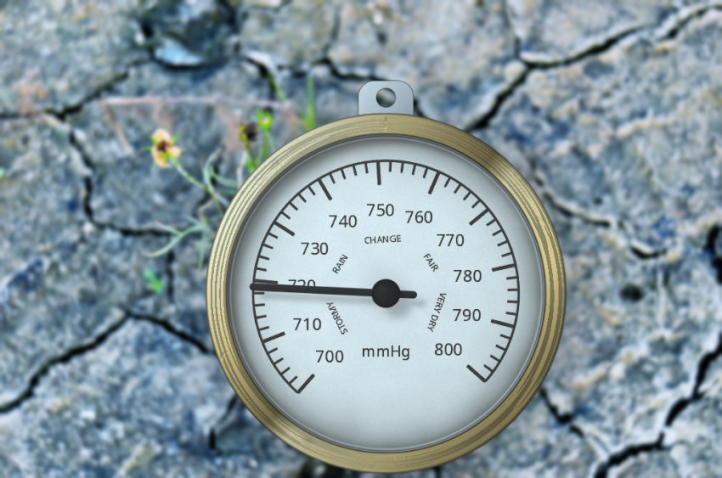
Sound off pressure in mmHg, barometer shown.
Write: 719 mmHg
